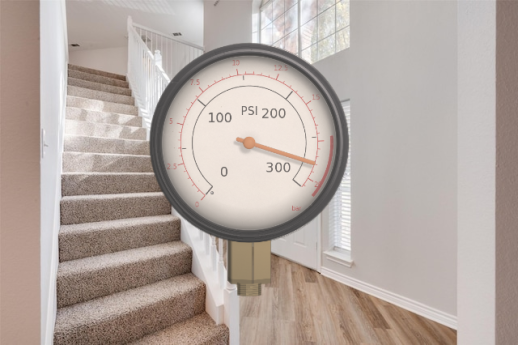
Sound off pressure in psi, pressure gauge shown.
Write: 275 psi
